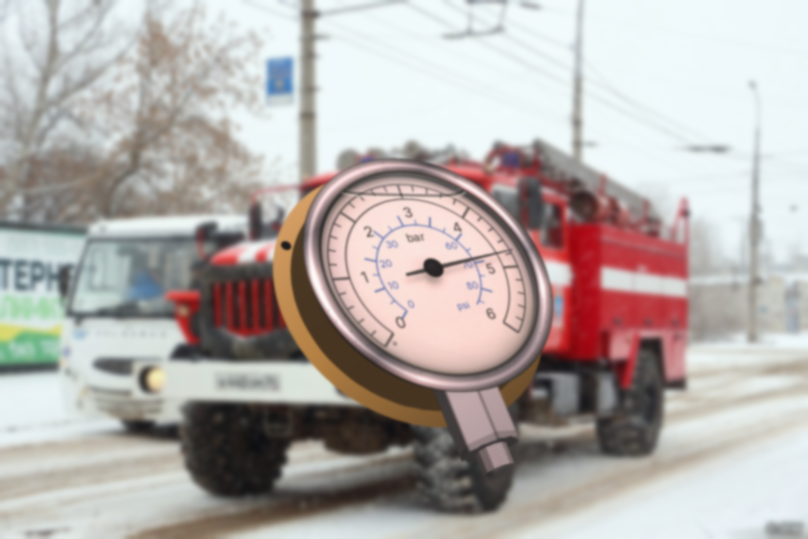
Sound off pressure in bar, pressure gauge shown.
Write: 4.8 bar
